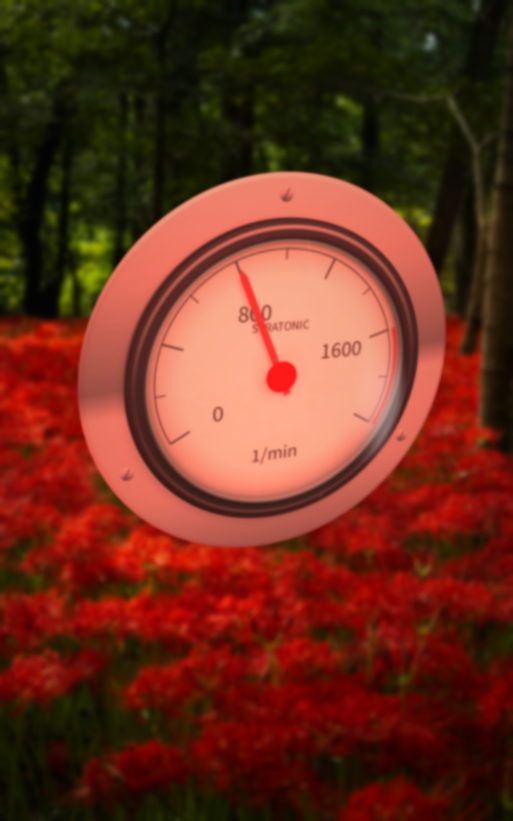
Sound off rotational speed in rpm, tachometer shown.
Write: 800 rpm
